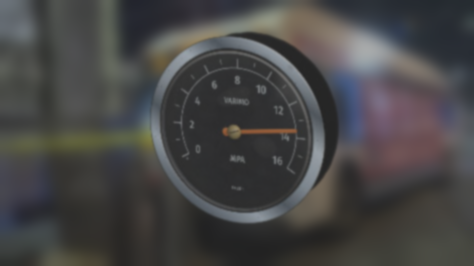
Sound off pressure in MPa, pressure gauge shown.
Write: 13.5 MPa
